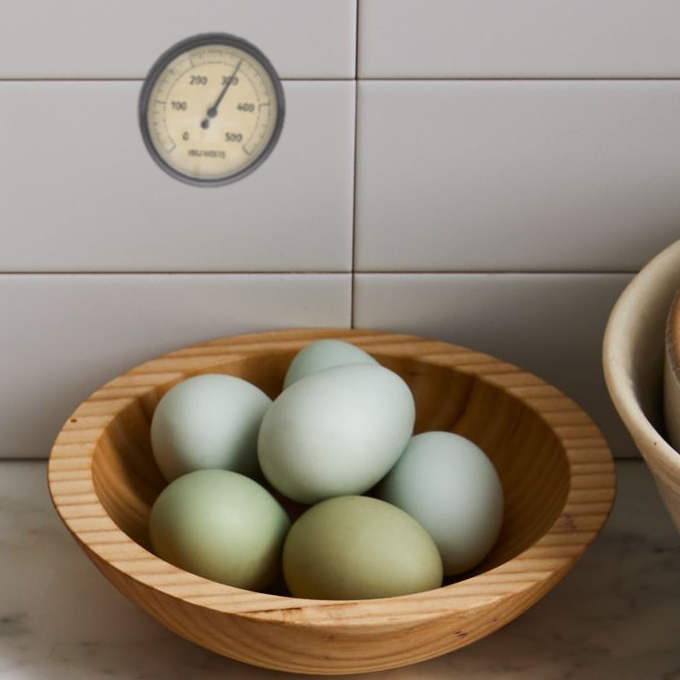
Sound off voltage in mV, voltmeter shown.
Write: 300 mV
